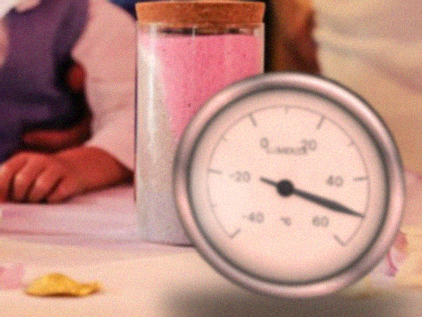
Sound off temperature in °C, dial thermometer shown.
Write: 50 °C
